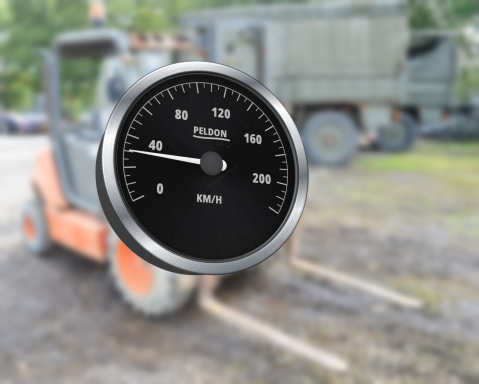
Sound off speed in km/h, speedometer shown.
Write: 30 km/h
